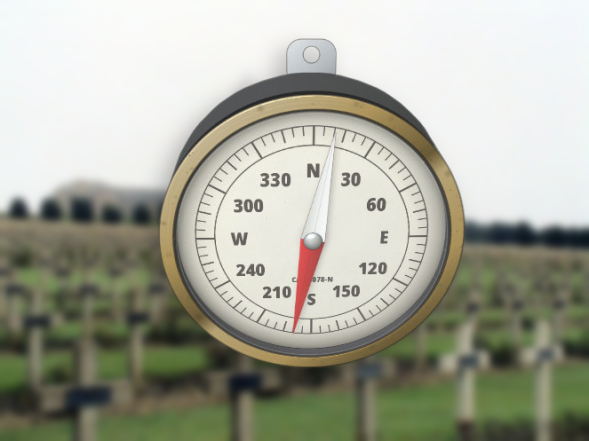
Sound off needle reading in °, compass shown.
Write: 190 °
